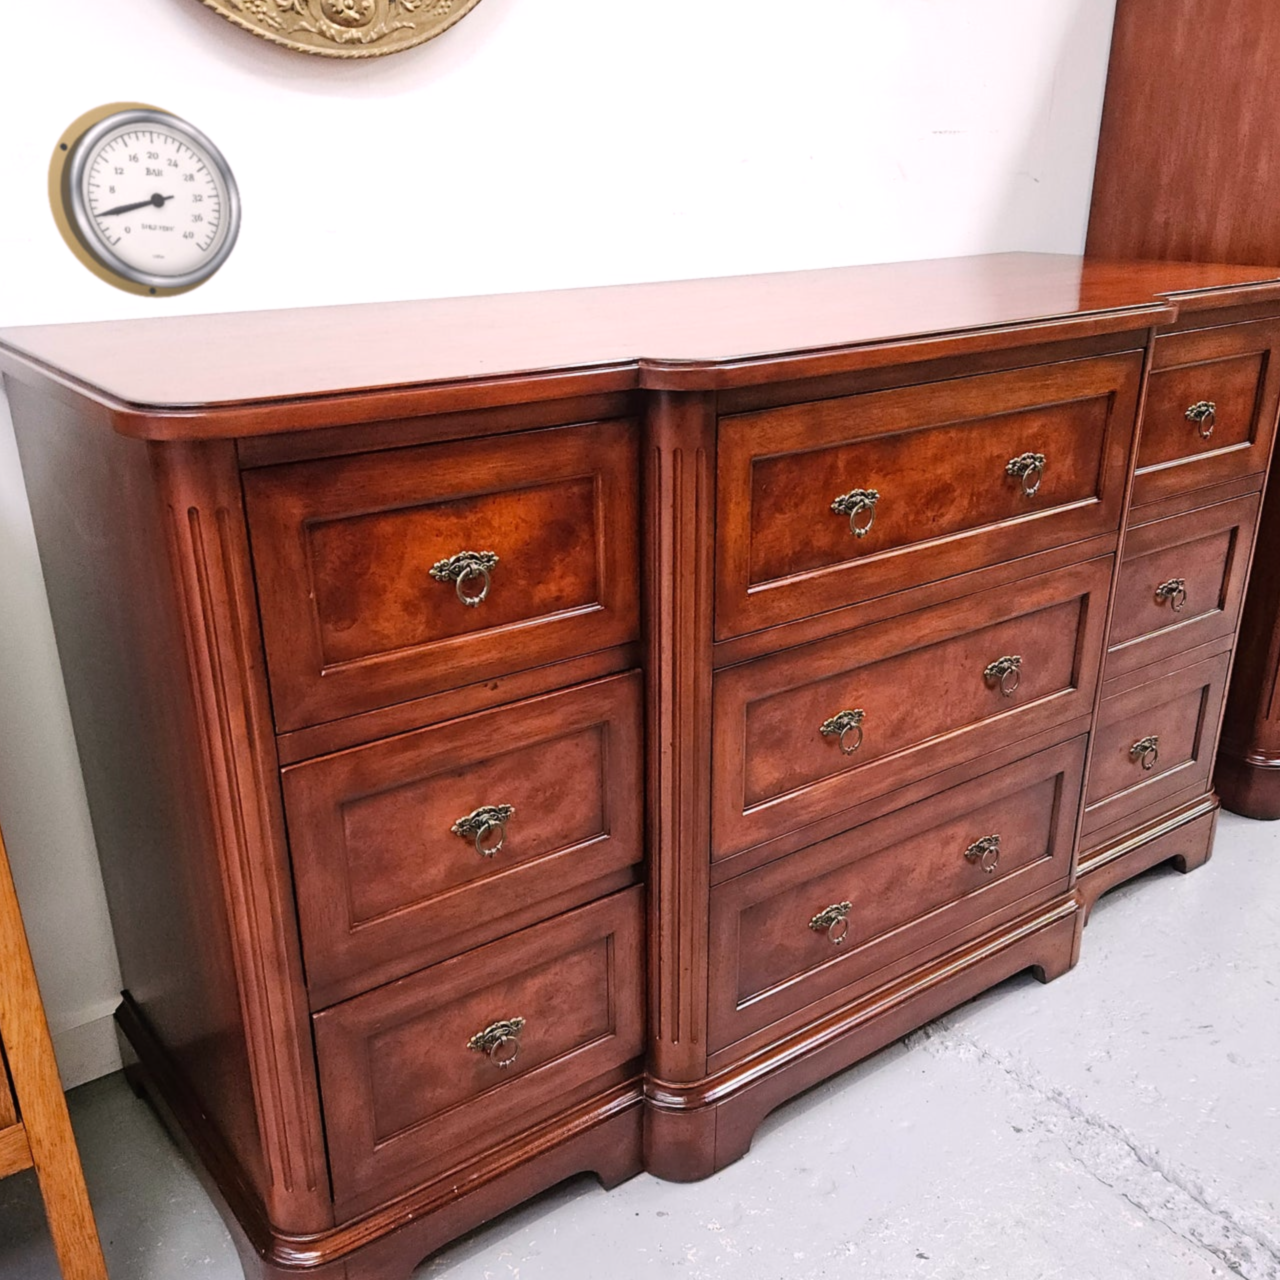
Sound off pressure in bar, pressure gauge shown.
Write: 4 bar
